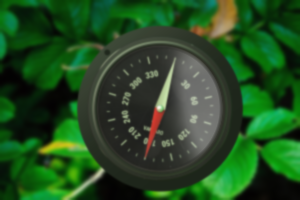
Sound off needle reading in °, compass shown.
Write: 180 °
